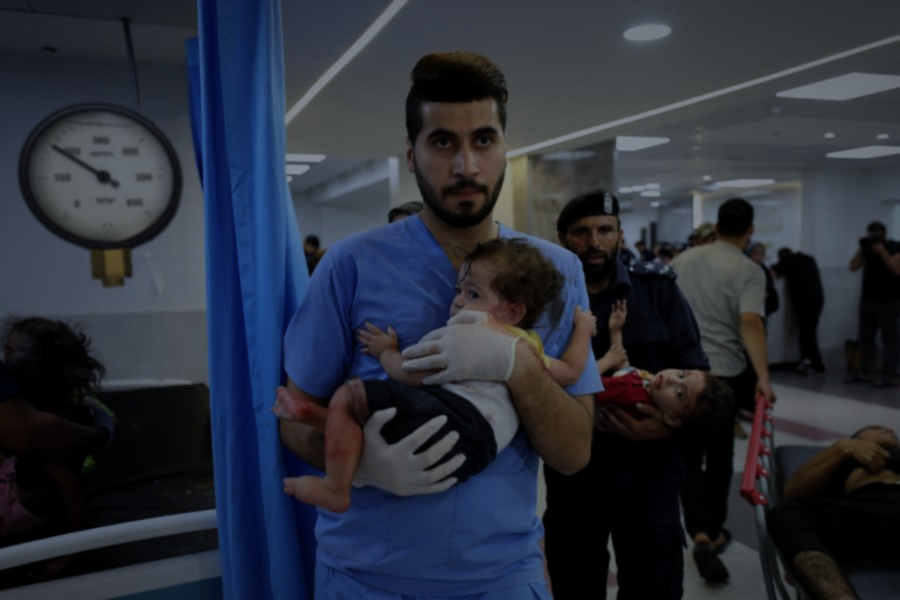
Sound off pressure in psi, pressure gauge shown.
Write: 180 psi
